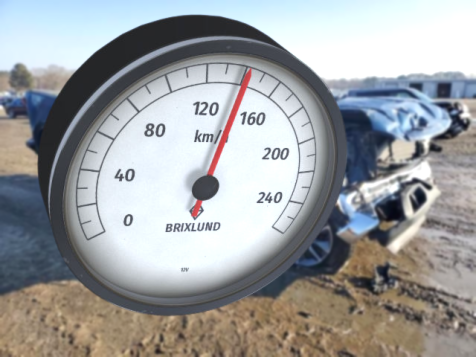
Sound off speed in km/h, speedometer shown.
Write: 140 km/h
